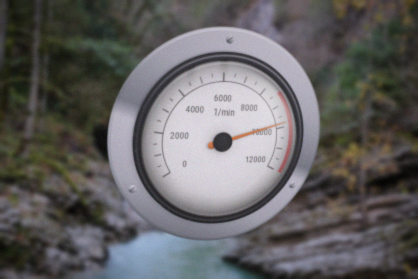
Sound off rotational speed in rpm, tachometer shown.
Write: 9750 rpm
